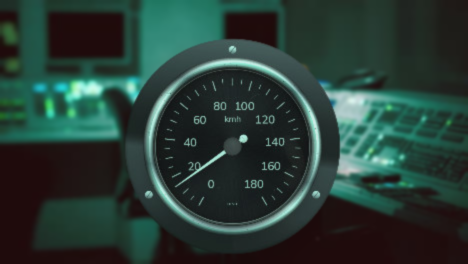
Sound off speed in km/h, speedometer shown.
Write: 15 km/h
